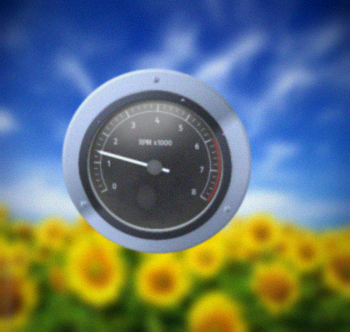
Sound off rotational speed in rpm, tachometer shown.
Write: 1400 rpm
